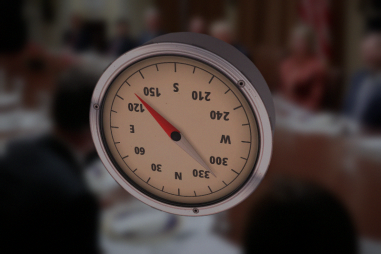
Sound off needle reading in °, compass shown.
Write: 135 °
